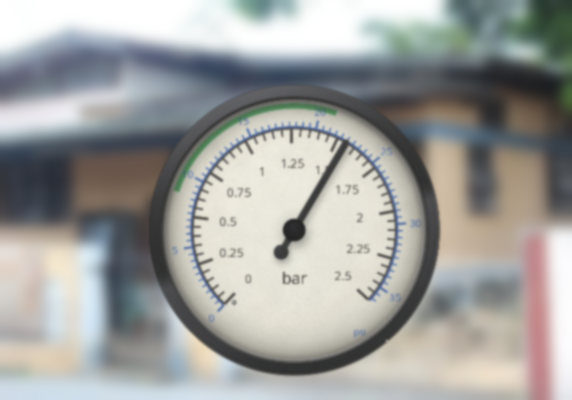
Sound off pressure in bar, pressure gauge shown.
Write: 1.55 bar
